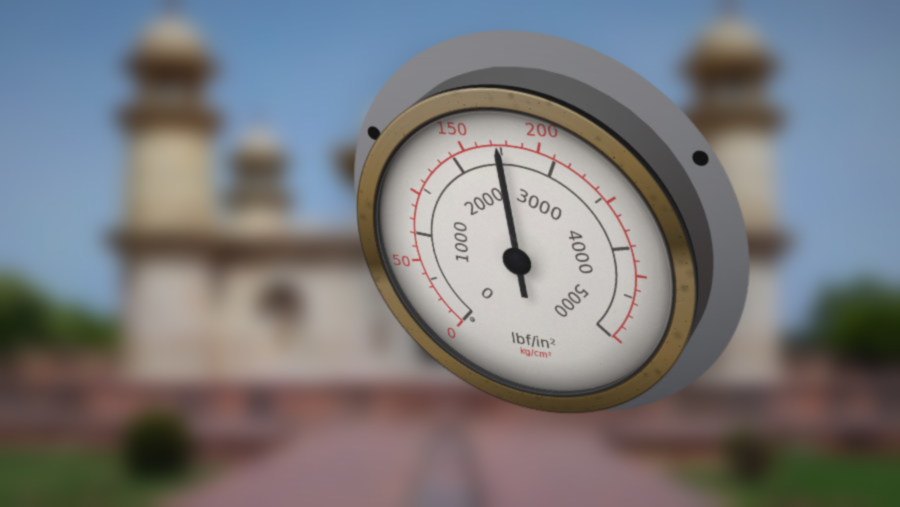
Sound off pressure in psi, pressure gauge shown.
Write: 2500 psi
